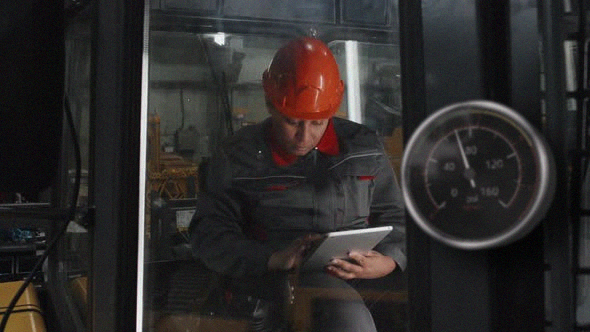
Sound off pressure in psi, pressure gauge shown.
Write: 70 psi
